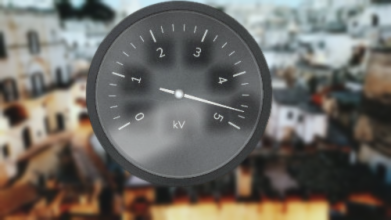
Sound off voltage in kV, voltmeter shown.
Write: 4.7 kV
